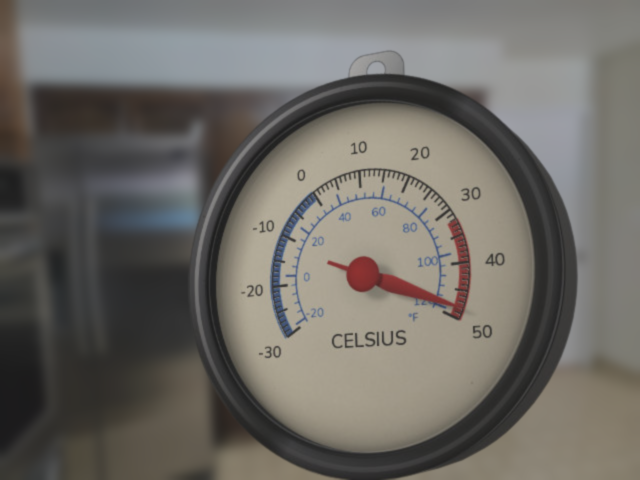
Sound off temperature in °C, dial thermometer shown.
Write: 48 °C
